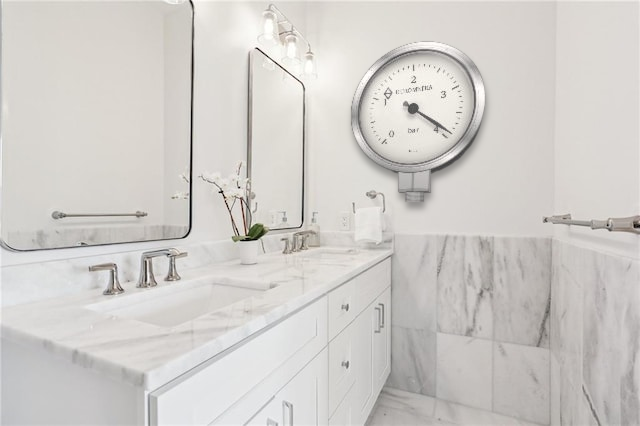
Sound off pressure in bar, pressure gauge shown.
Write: 3.9 bar
